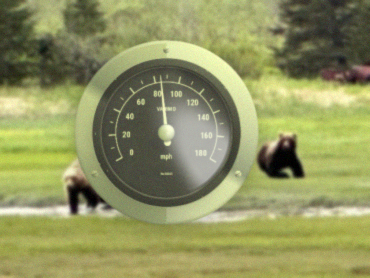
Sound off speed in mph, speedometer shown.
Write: 85 mph
